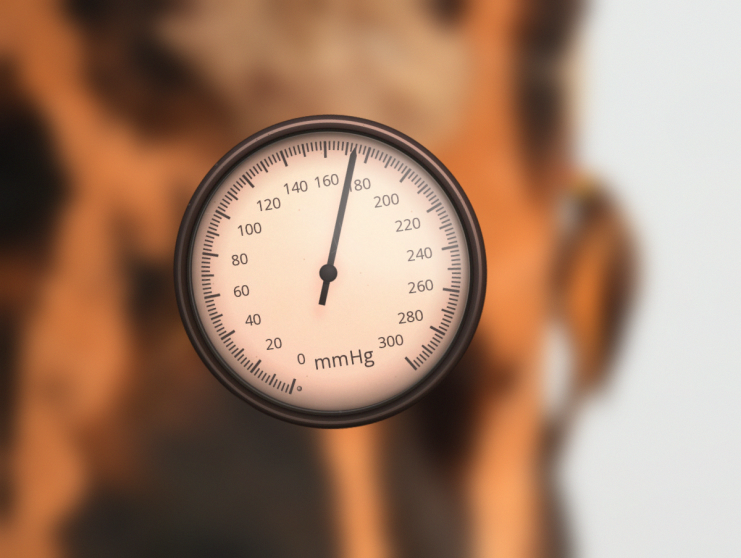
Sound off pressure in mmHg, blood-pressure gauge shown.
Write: 174 mmHg
